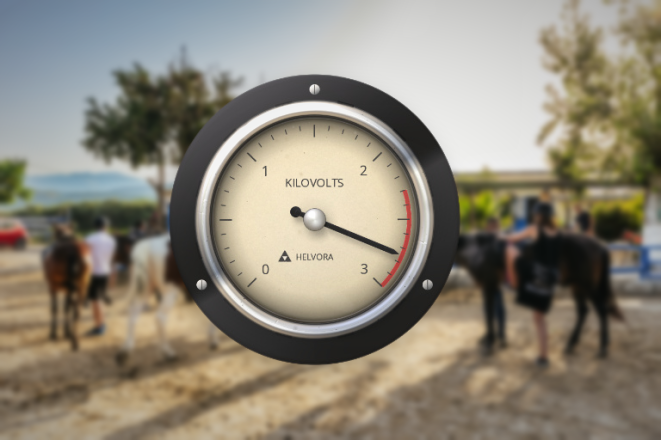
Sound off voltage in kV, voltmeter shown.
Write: 2.75 kV
